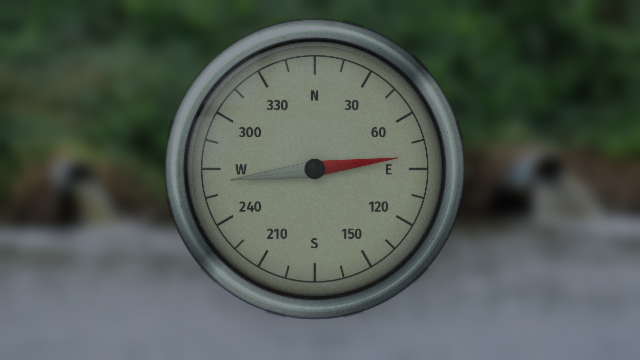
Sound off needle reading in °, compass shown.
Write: 82.5 °
